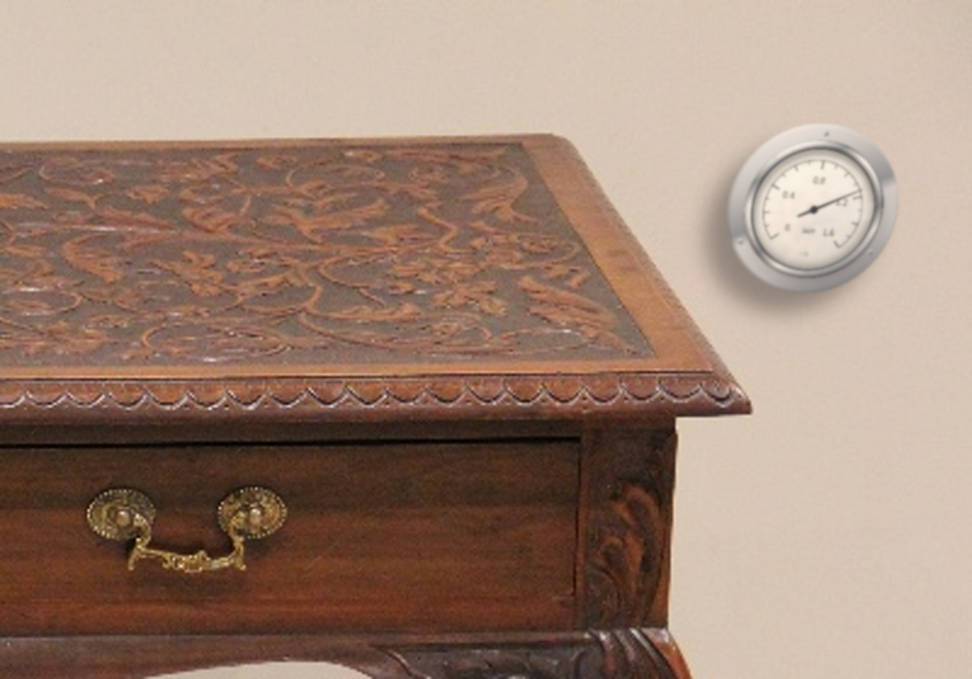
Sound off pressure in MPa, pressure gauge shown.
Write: 1.15 MPa
